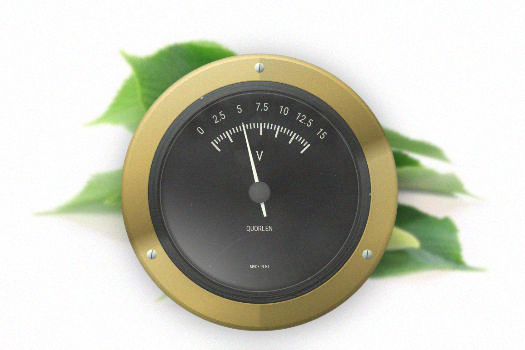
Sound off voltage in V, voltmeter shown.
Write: 5 V
